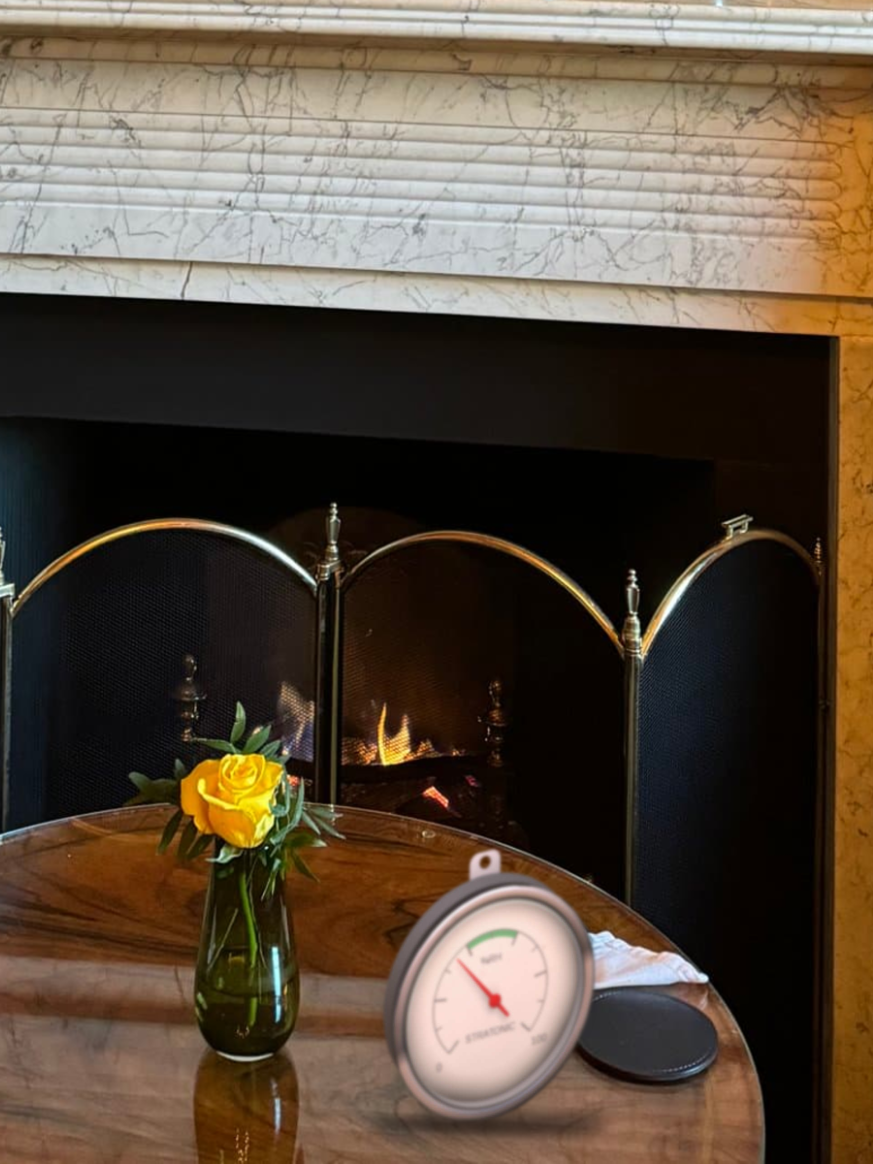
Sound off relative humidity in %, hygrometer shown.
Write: 35 %
